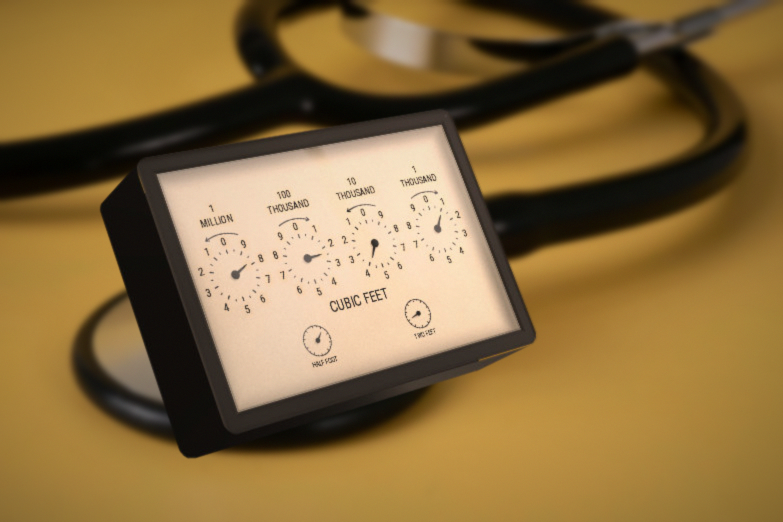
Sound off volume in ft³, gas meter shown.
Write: 824100 ft³
